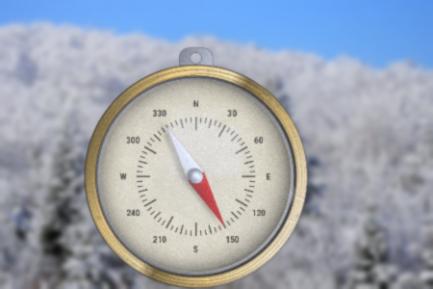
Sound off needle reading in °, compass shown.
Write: 150 °
